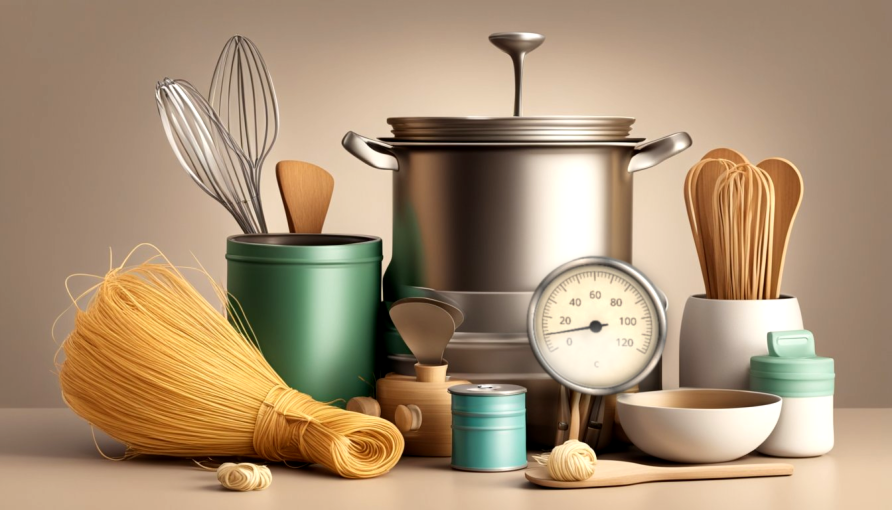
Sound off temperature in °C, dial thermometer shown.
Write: 10 °C
